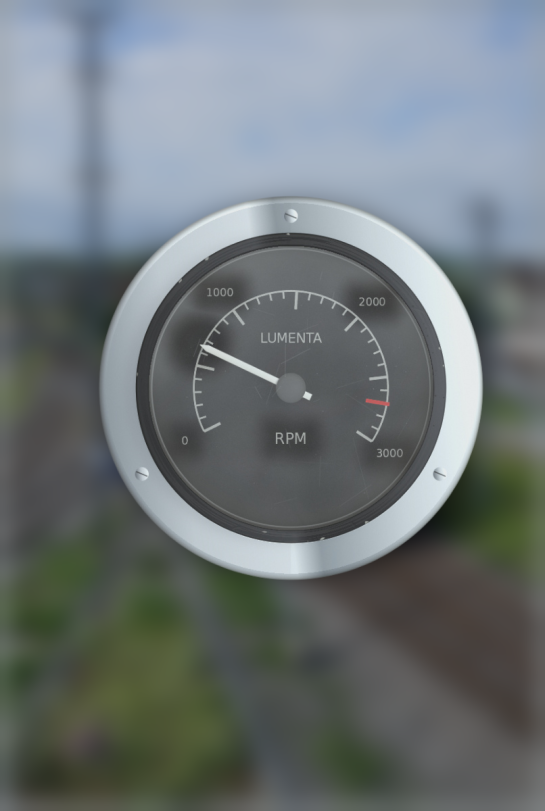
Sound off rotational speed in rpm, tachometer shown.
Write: 650 rpm
